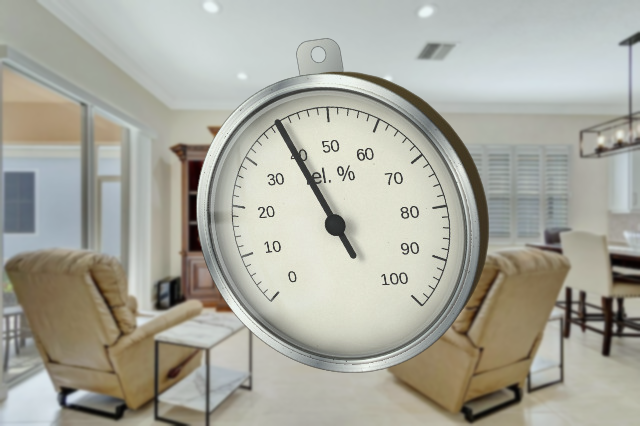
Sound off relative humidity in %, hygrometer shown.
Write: 40 %
